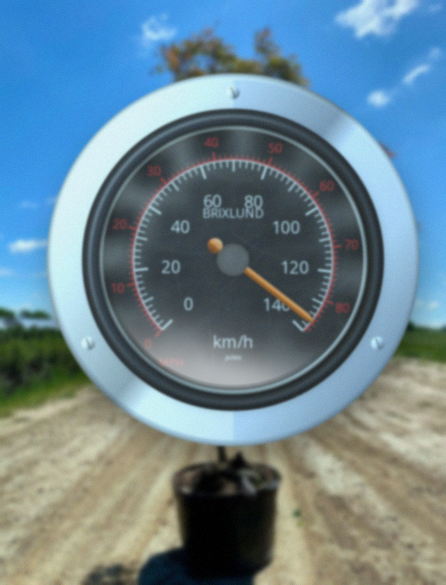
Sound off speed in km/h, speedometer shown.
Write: 136 km/h
